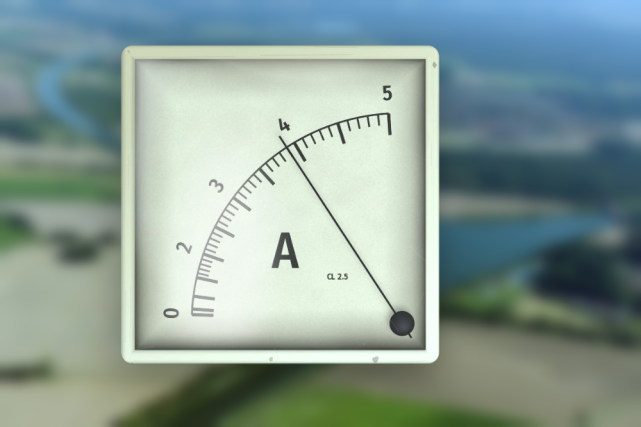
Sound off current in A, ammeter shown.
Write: 3.9 A
